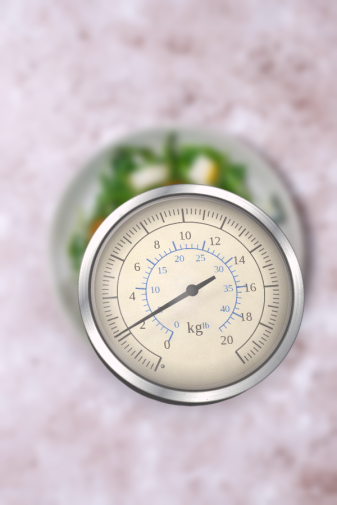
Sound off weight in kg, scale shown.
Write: 2.2 kg
